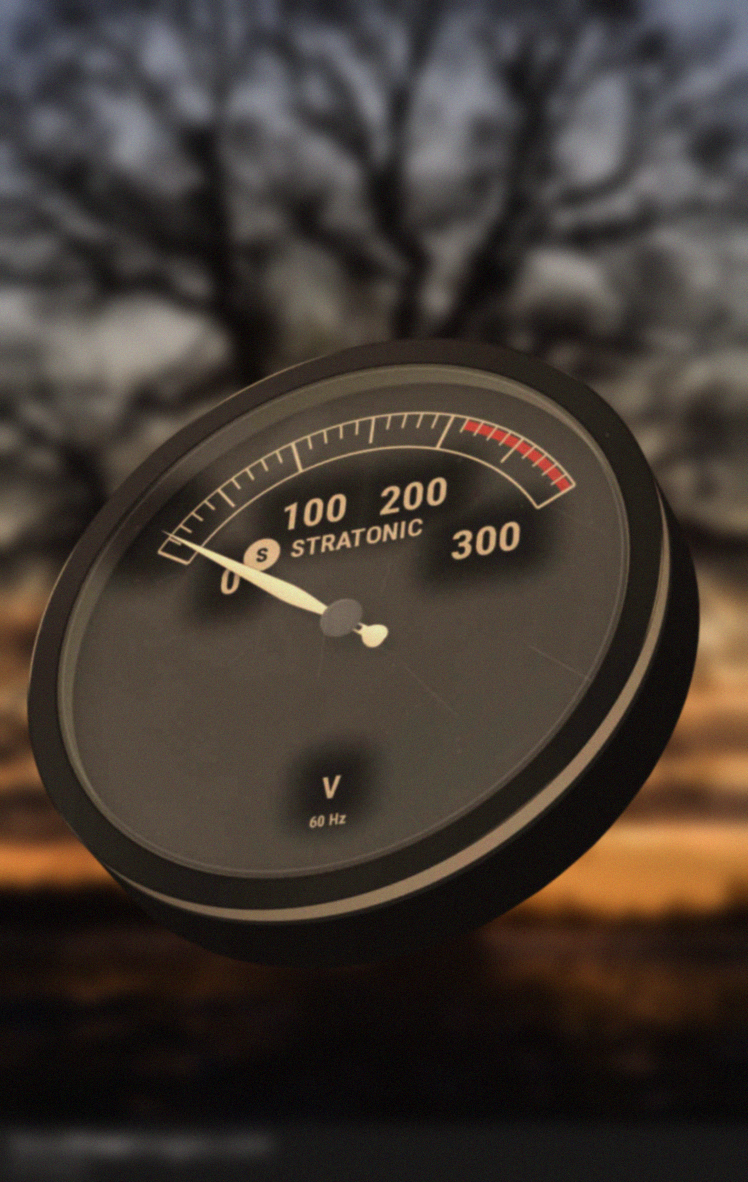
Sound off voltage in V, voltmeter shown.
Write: 10 V
